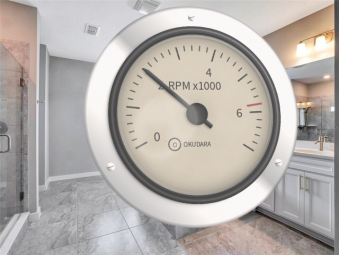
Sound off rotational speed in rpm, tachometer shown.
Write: 2000 rpm
